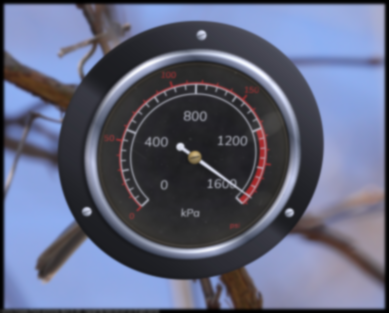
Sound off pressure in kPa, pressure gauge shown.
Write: 1550 kPa
